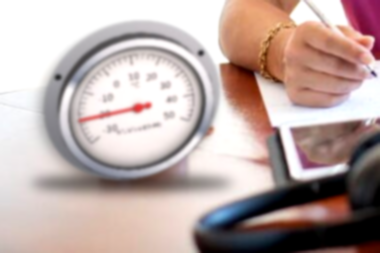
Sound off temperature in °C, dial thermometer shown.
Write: -20 °C
